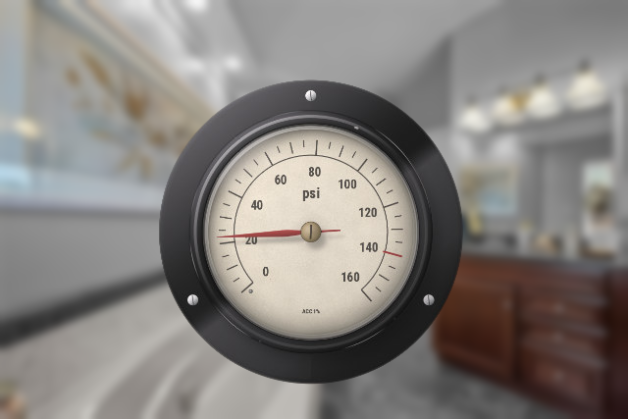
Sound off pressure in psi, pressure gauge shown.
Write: 22.5 psi
